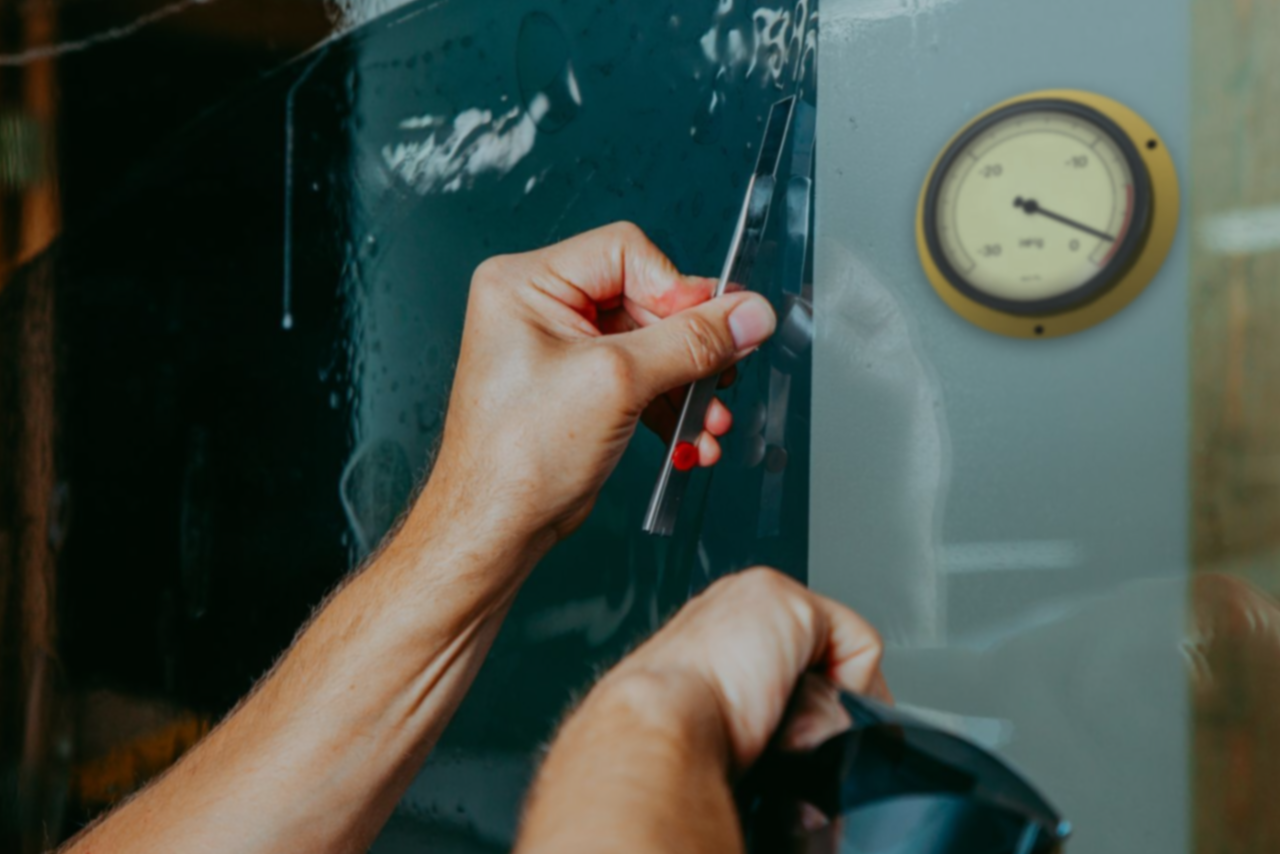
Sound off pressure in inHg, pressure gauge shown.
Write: -2 inHg
